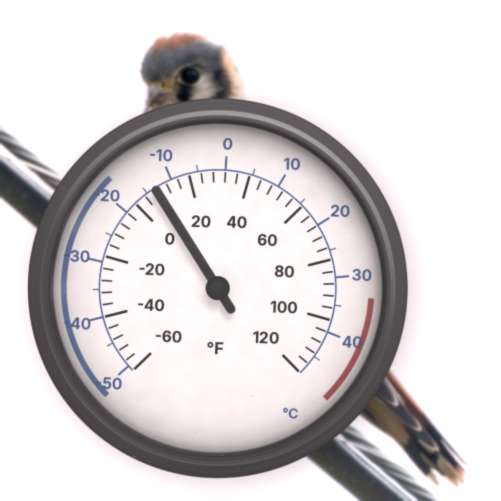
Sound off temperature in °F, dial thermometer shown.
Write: 8 °F
